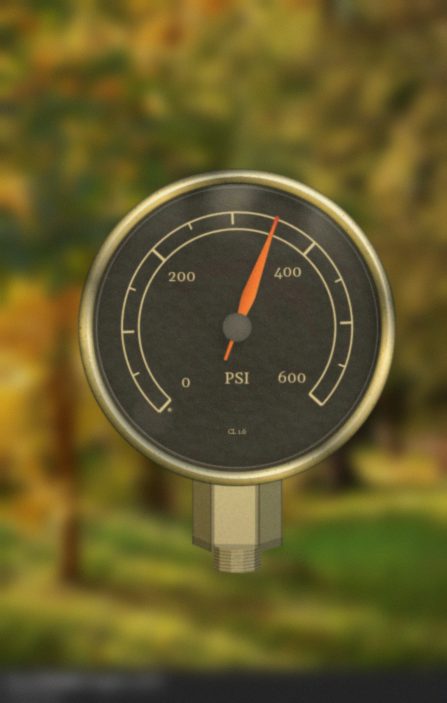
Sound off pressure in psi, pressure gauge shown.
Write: 350 psi
